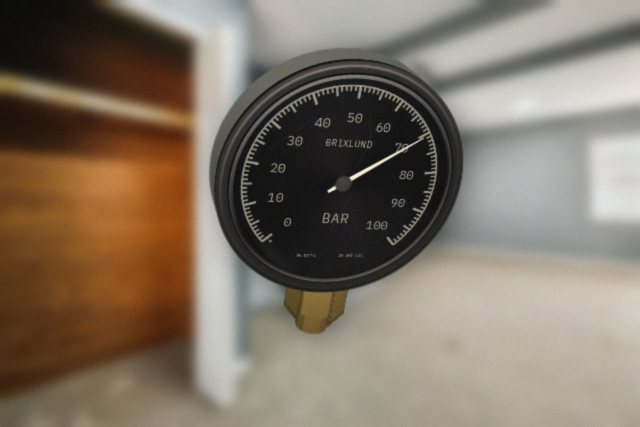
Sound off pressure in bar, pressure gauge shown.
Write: 70 bar
